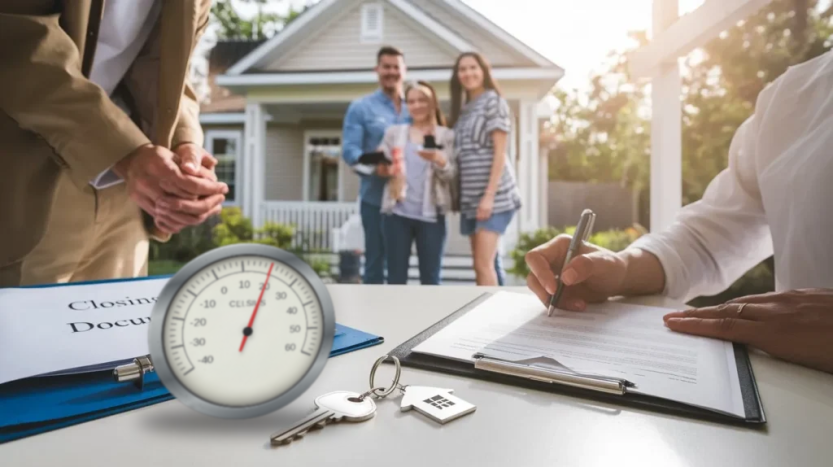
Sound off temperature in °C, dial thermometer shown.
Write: 20 °C
